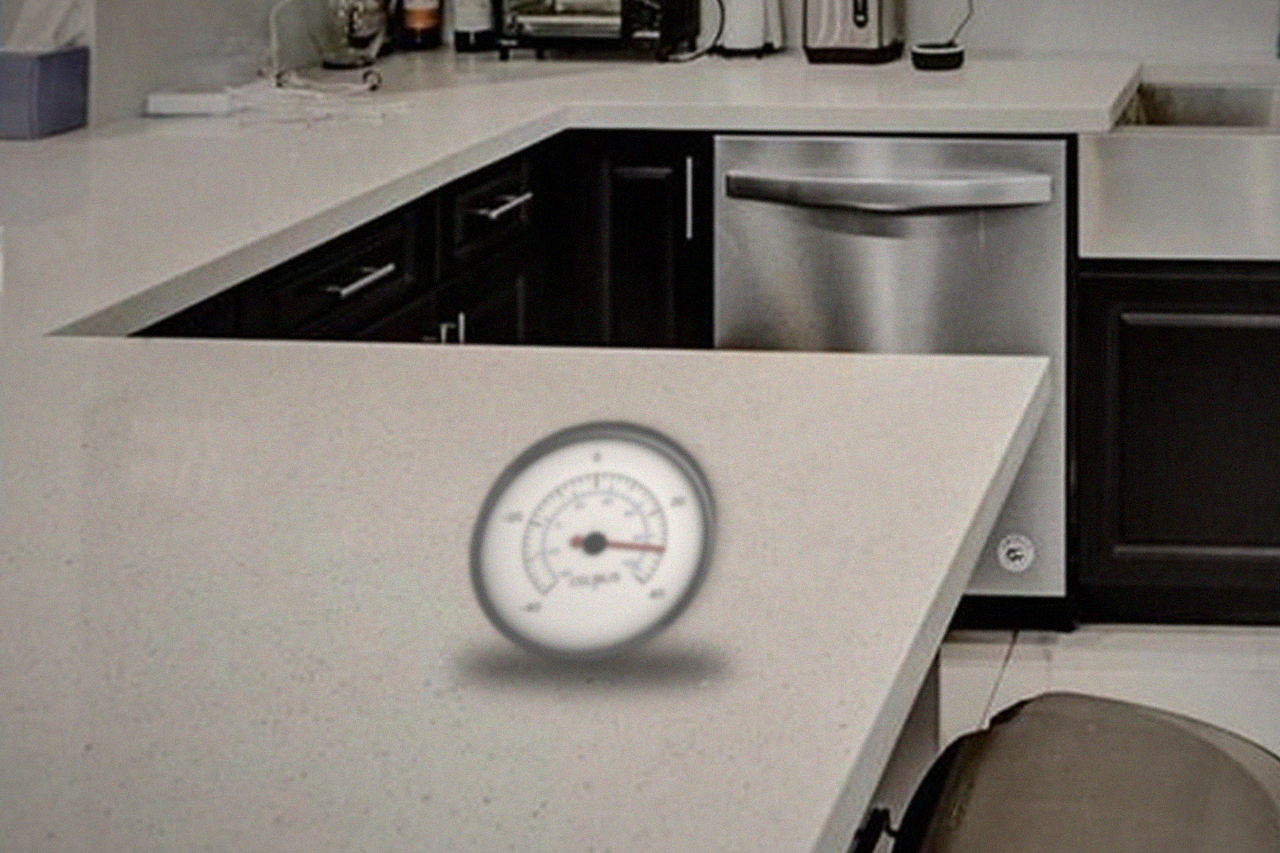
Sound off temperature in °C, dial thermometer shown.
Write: 30 °C
